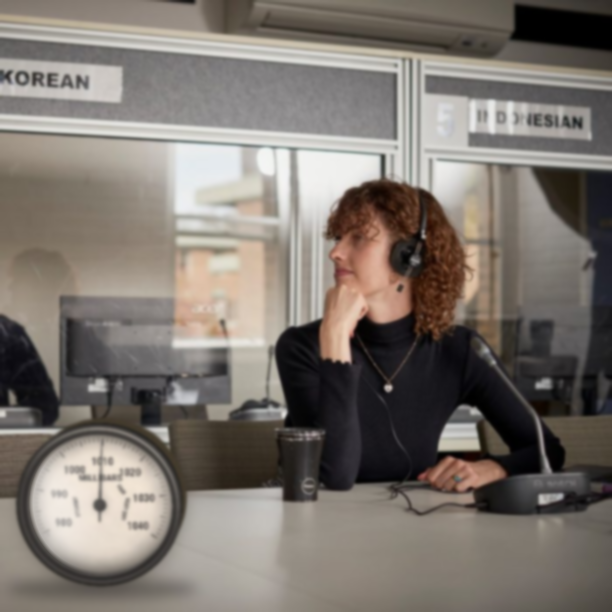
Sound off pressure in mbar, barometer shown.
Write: 1010 mbar
